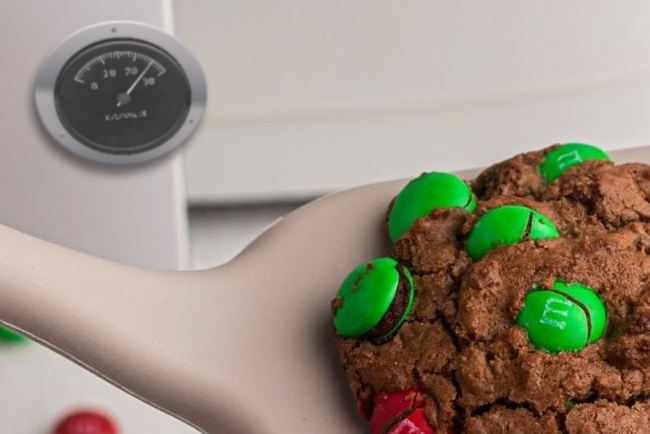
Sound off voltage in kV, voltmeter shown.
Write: 25 kV
